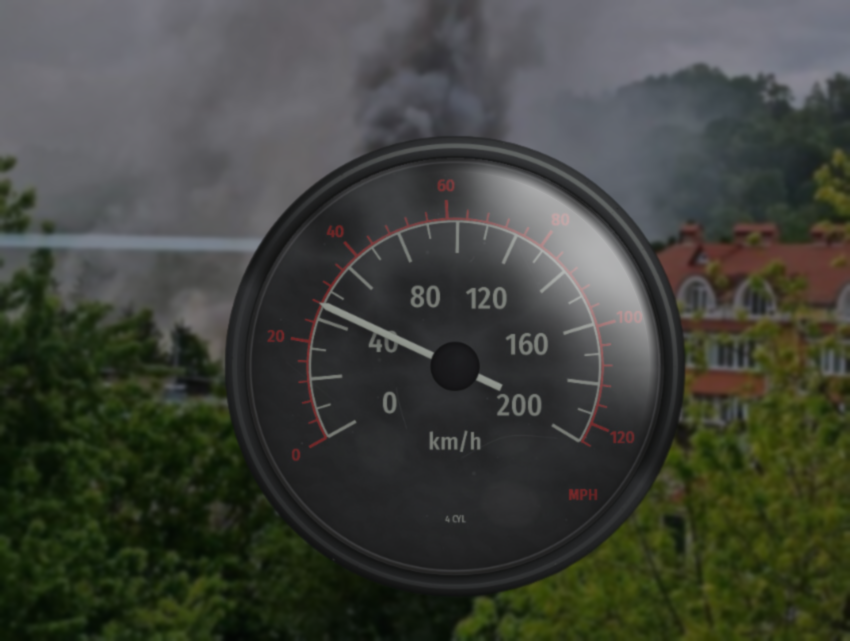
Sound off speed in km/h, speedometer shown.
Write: 45 km/h
